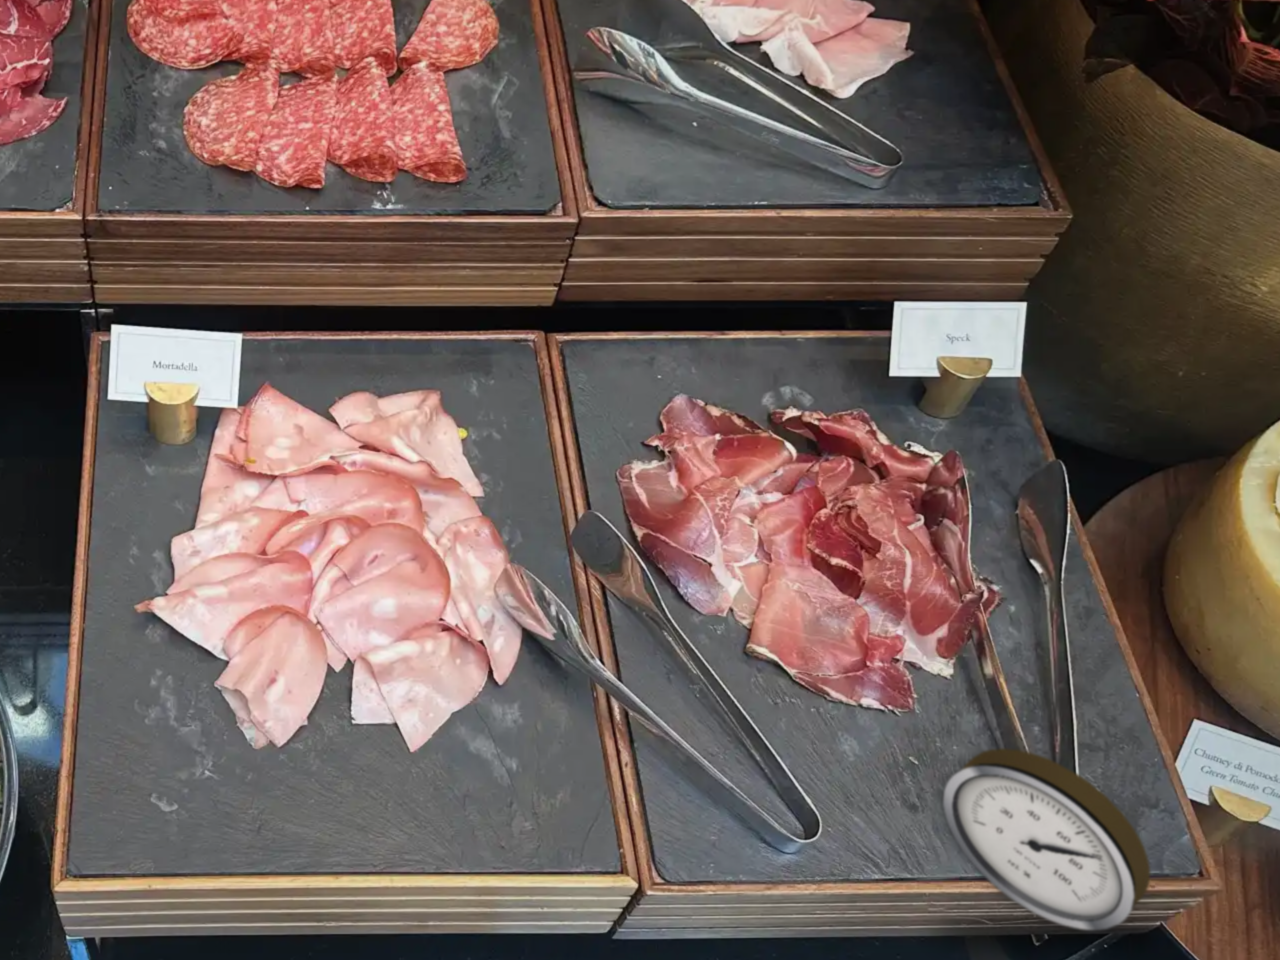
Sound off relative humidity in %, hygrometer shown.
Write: 70 %
